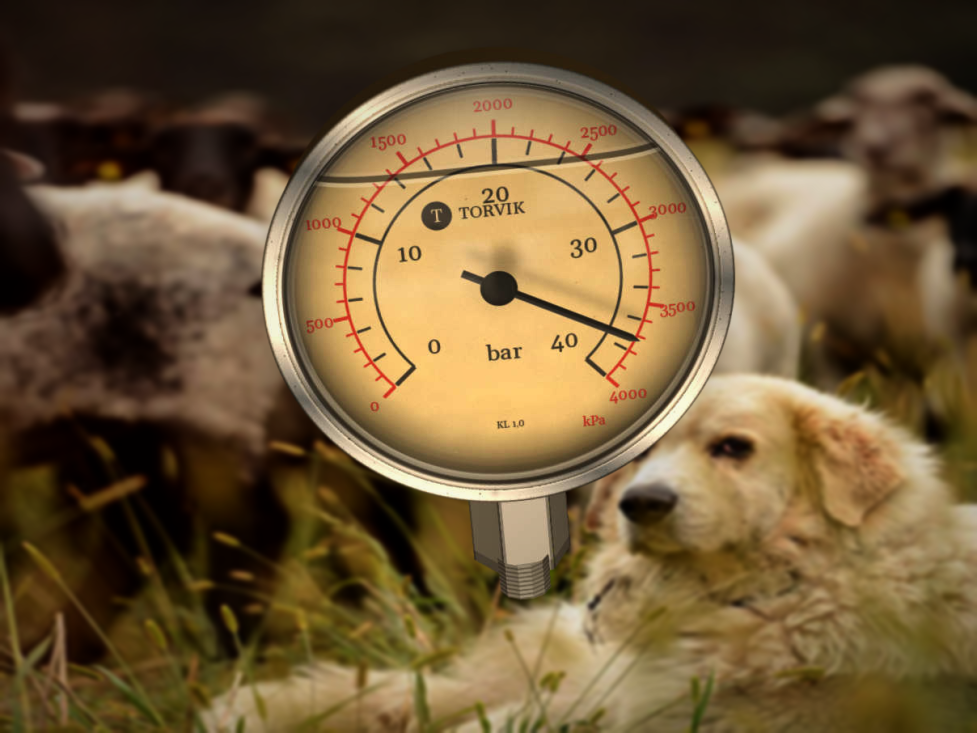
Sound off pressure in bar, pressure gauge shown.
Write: 37 bar
